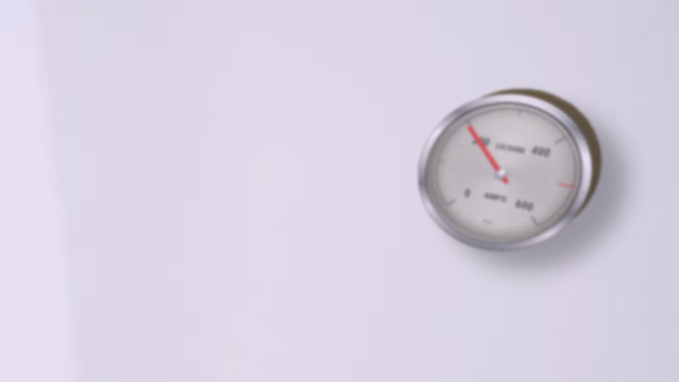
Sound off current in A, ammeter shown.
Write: 200 A
